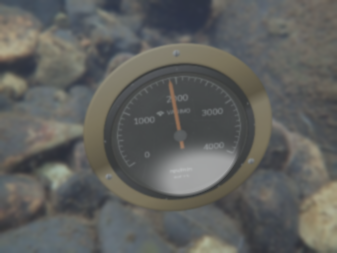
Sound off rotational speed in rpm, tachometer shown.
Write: 1900 rpm
